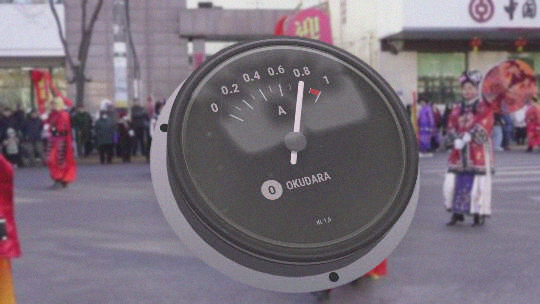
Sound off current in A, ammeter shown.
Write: 0.8 A
